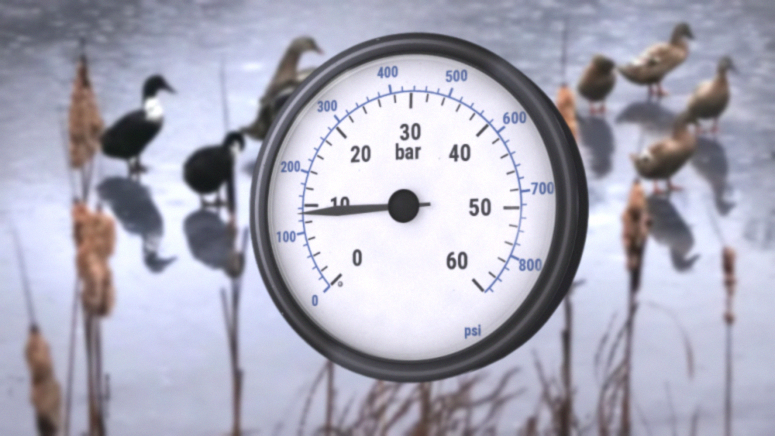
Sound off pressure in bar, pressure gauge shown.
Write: 9 bar
